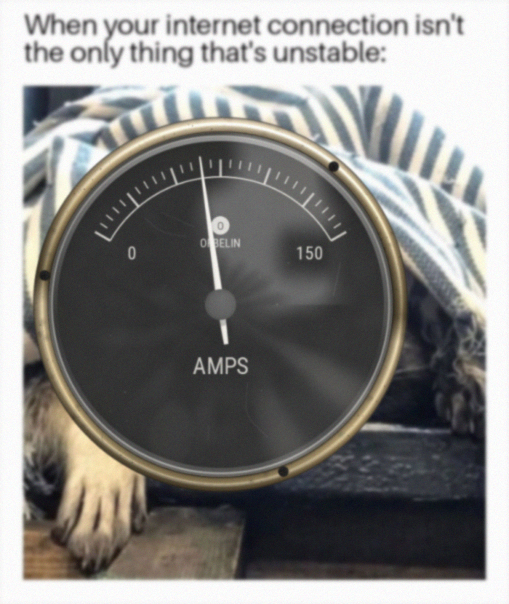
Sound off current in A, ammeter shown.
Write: 65 A
